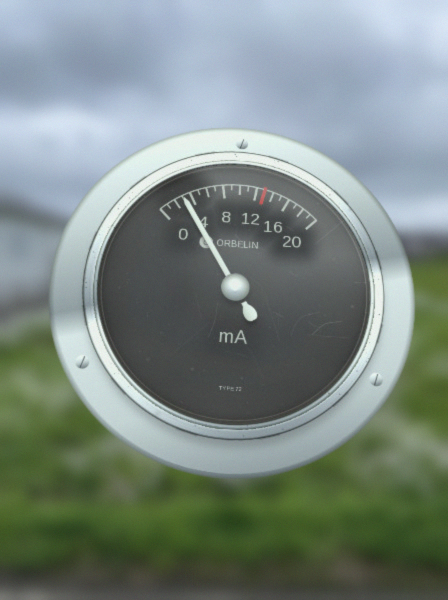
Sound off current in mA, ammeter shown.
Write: 3 mA
